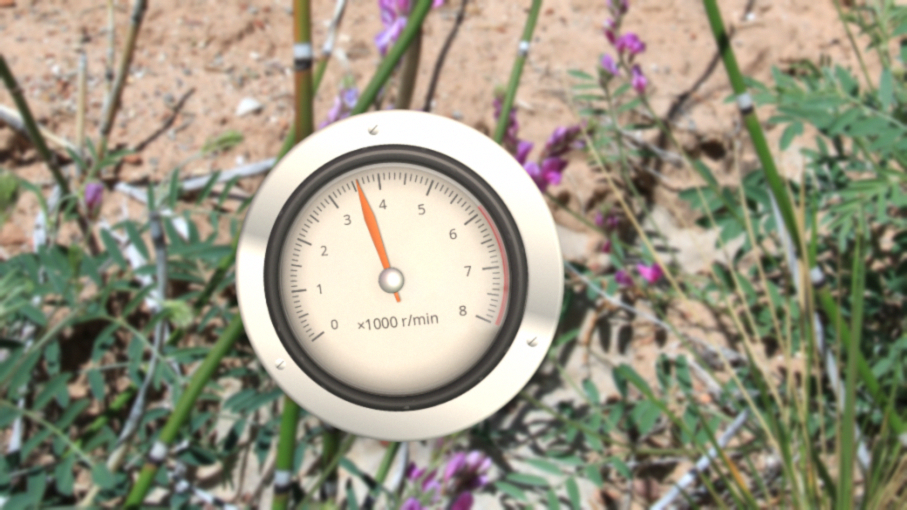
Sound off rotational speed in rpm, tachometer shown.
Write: 3600 rpm
